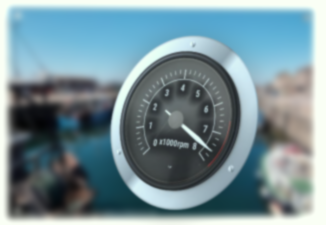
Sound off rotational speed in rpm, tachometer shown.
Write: 7600 rpm
